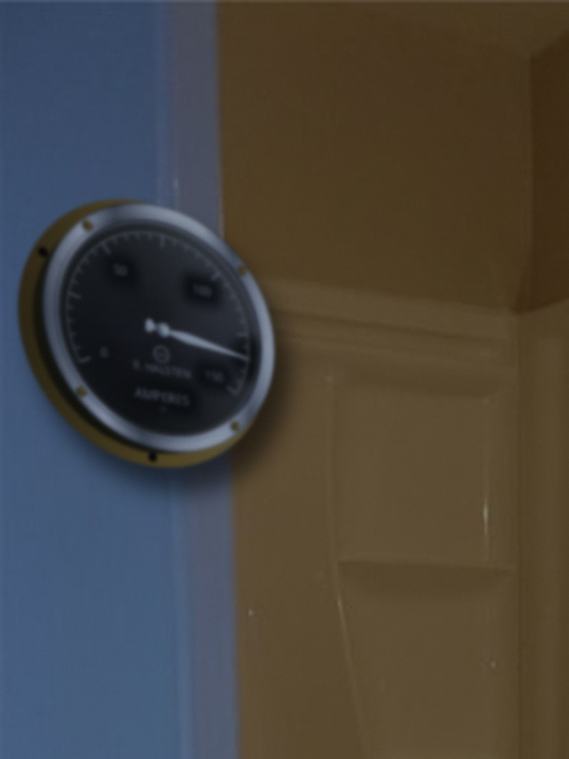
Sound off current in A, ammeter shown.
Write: 135 A
